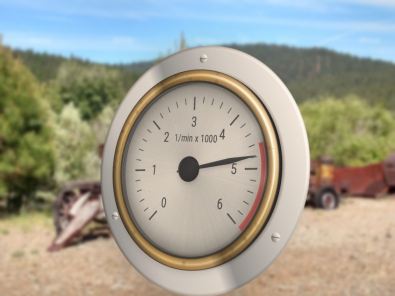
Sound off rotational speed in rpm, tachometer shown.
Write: 4800 rpm
